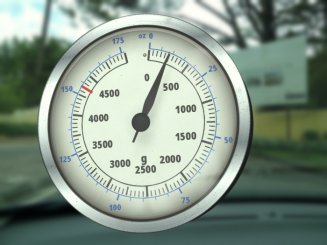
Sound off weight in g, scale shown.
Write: 250 g
